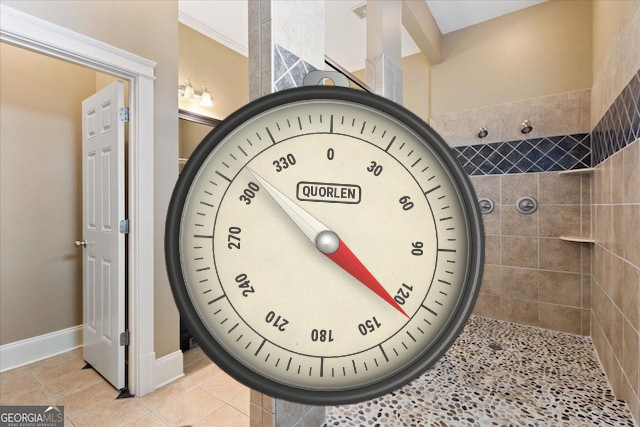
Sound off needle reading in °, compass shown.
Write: 130 °
